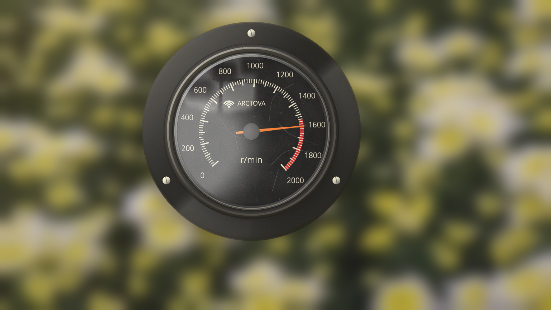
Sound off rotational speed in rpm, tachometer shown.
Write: 1600 rpm
